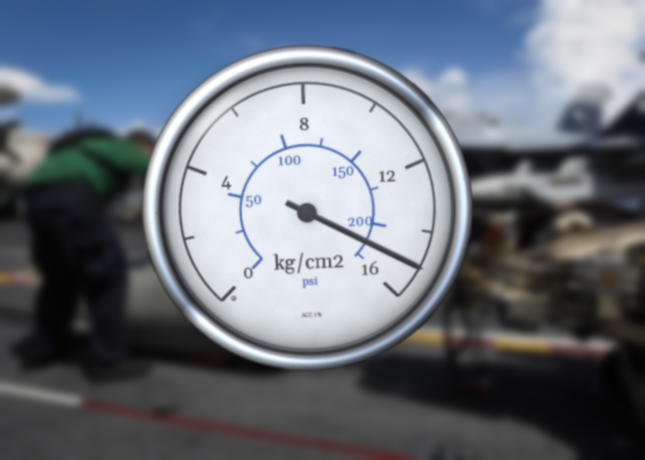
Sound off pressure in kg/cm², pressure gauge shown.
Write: 15 kg/cm²
